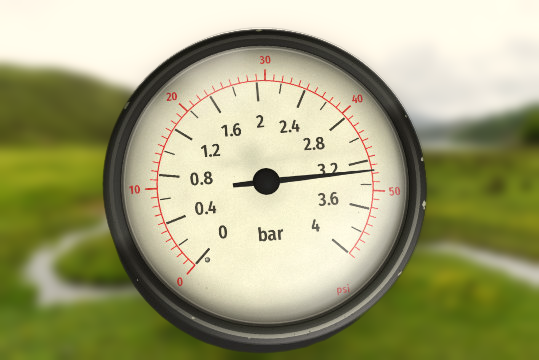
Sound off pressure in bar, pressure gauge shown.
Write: 3.3 bar
